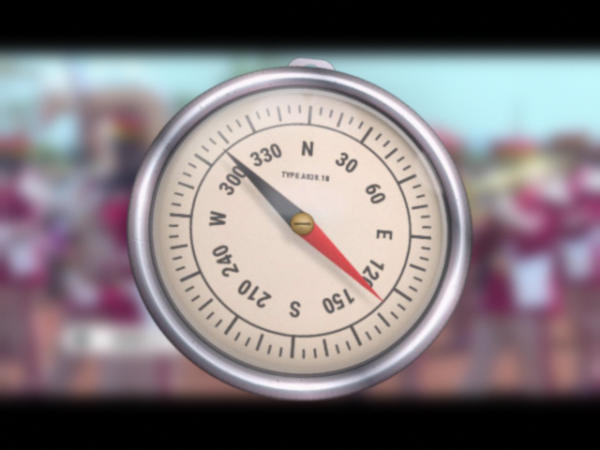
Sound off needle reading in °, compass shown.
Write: 130 °
